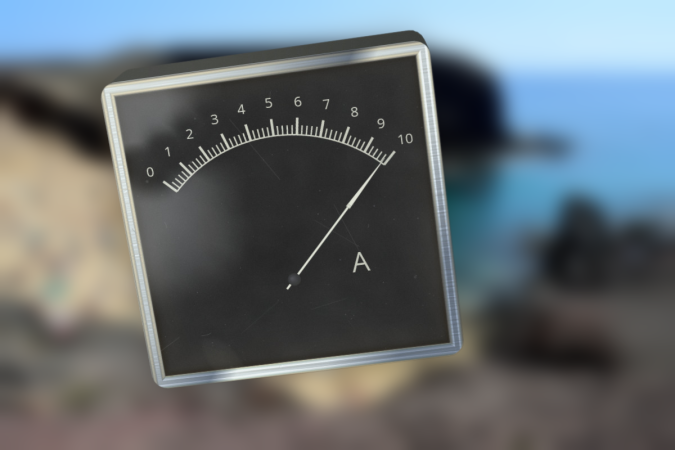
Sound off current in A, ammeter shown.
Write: 9.8 A
